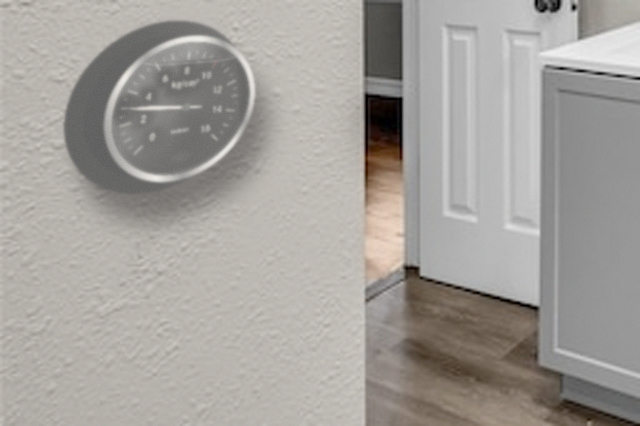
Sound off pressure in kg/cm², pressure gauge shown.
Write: 3 kg/cm²
